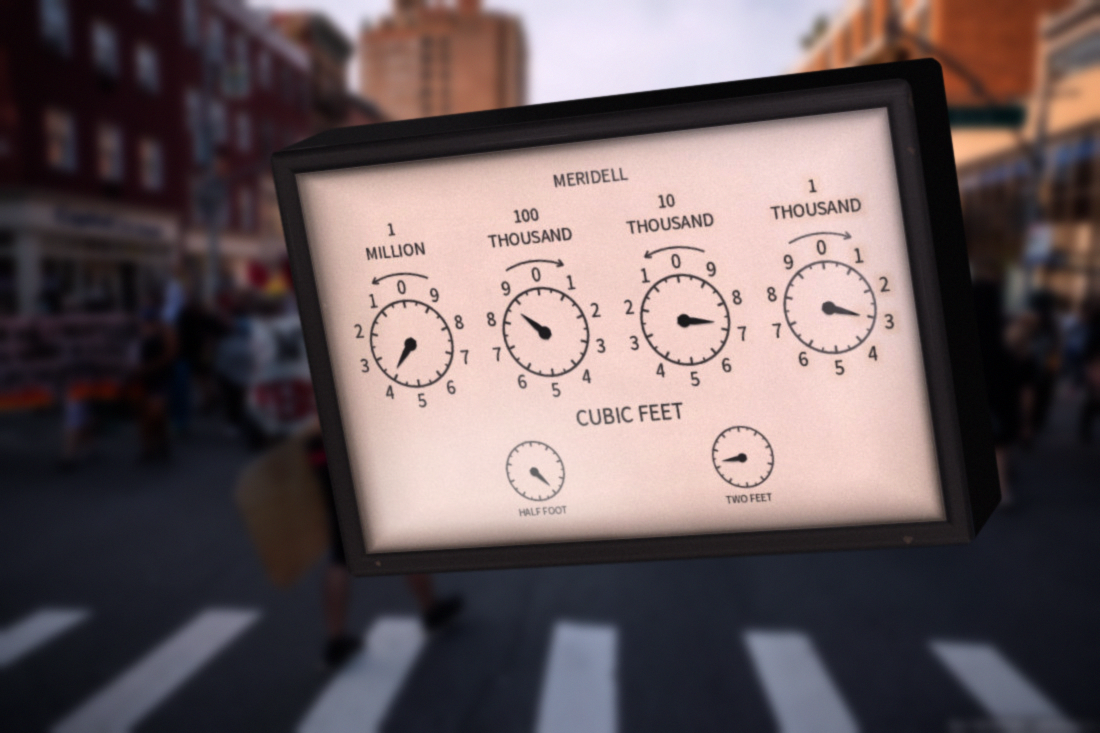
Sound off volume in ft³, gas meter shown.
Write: 387300 ft³
